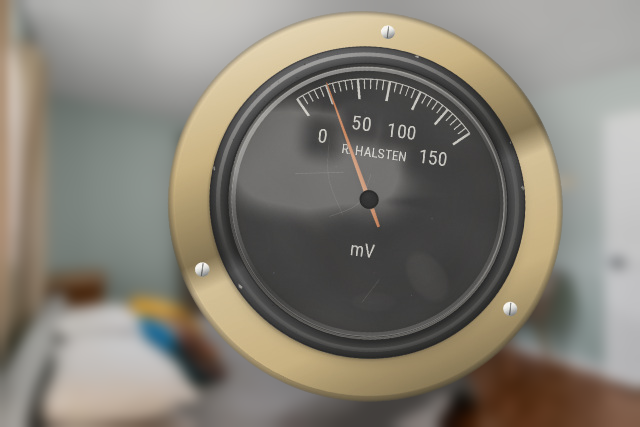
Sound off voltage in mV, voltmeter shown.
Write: 25 mV
